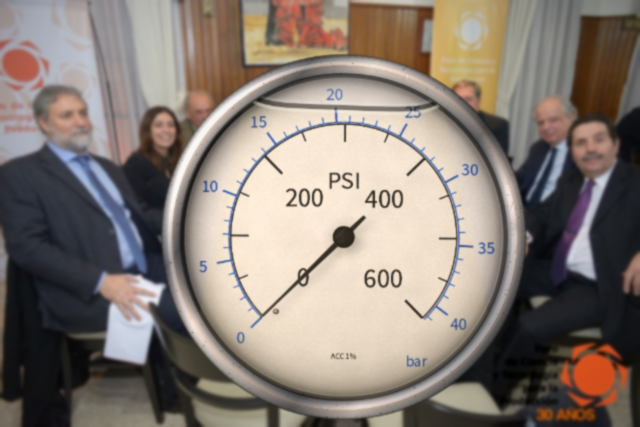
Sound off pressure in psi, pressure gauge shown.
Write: 0 psi
